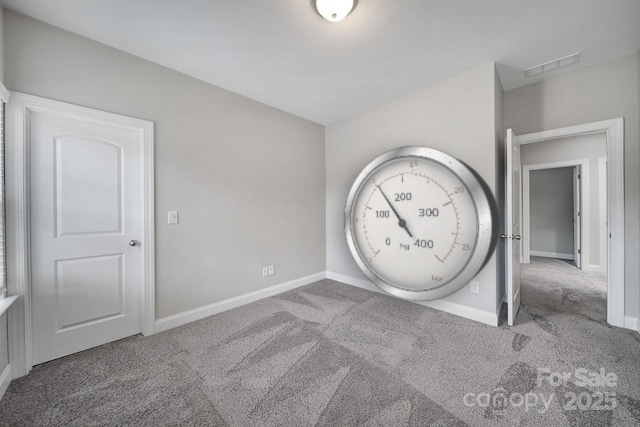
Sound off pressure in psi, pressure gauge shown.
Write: 150 psi
